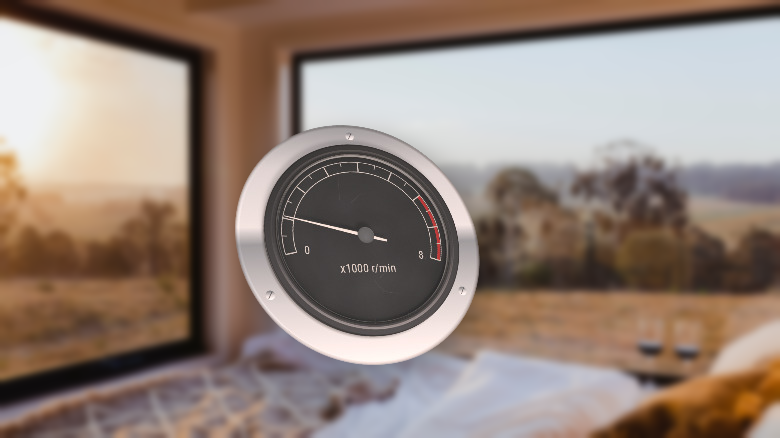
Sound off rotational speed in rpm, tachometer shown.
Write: 1000 rpm
